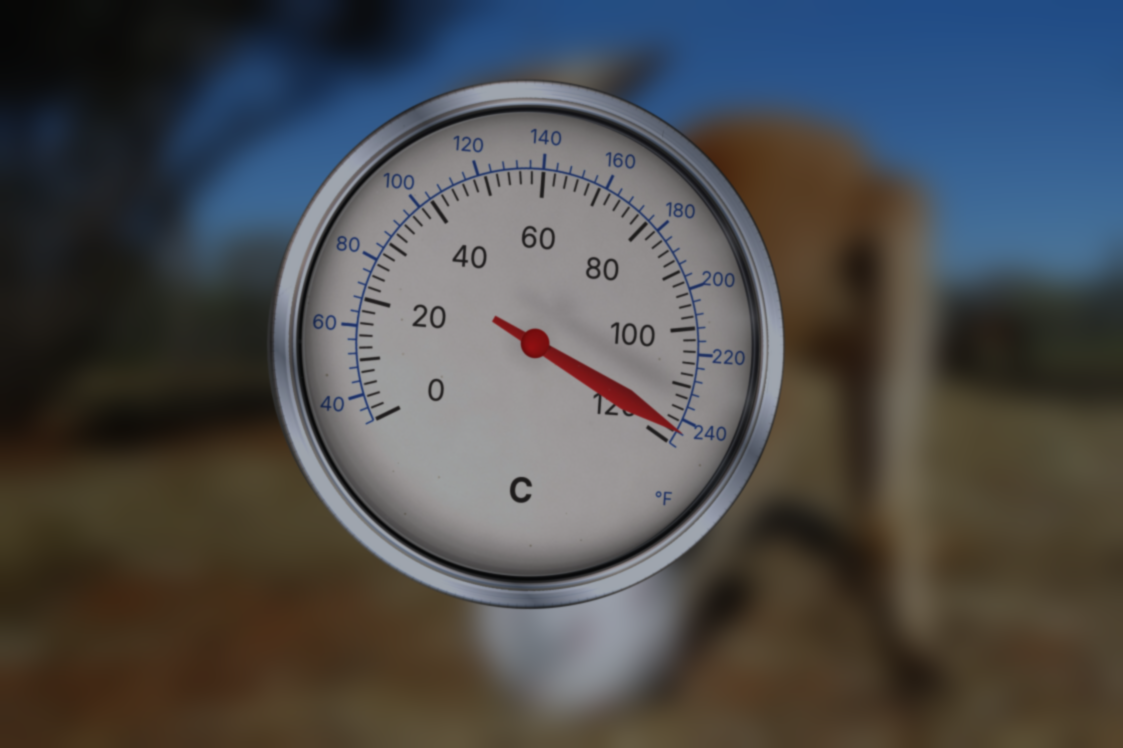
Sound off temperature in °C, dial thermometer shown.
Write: 118 °C
